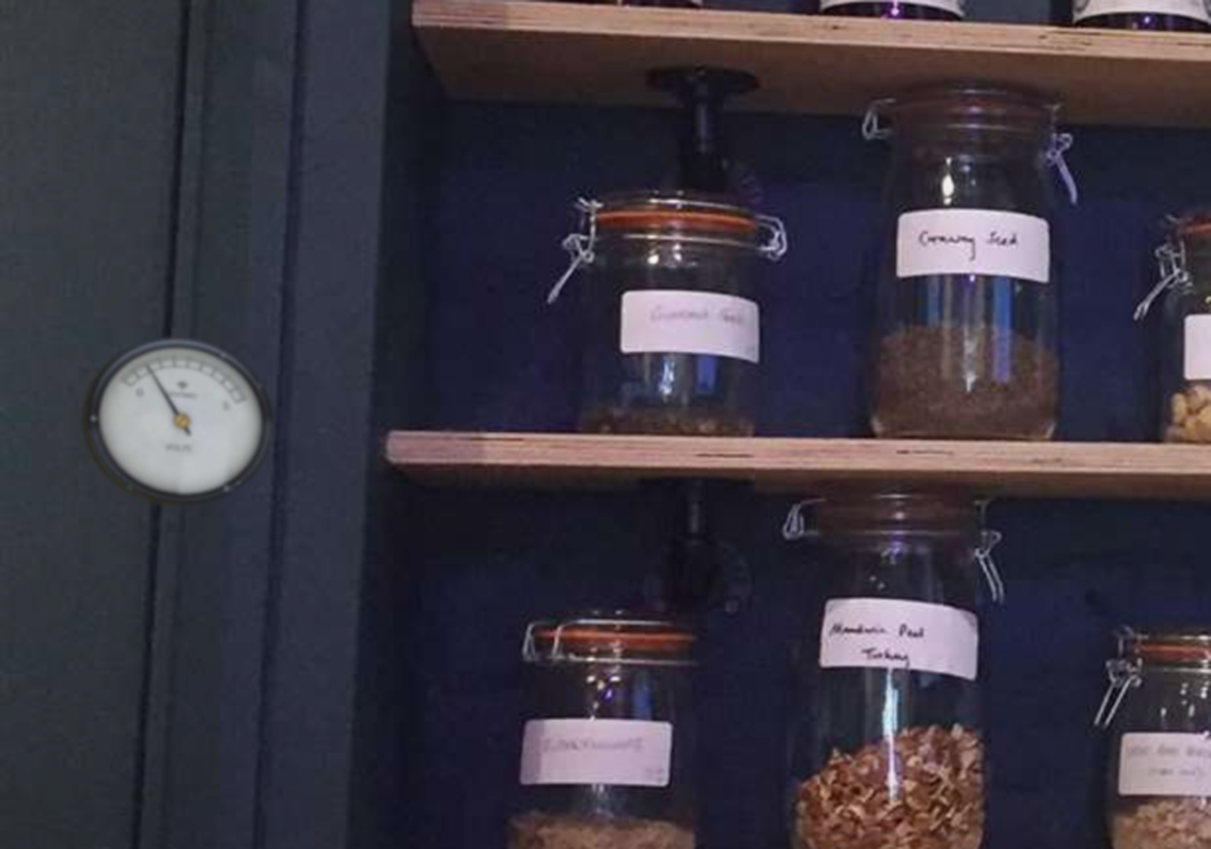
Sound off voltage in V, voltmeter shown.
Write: 1 V
